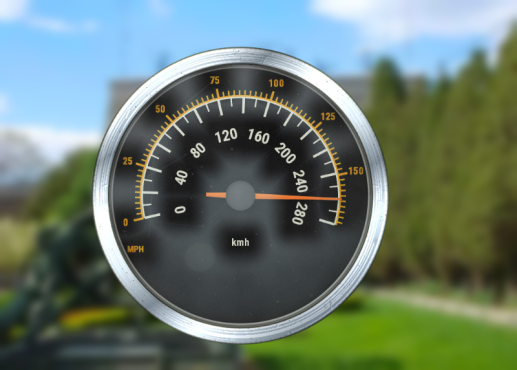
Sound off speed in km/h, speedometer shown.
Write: 260 km/h
